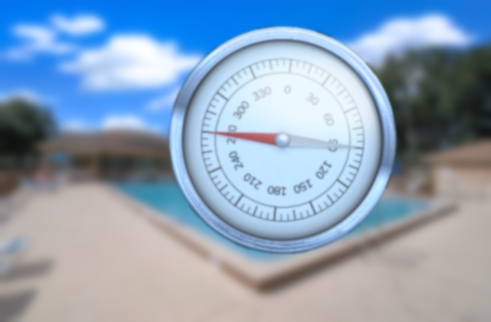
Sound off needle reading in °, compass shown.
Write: 270 °
